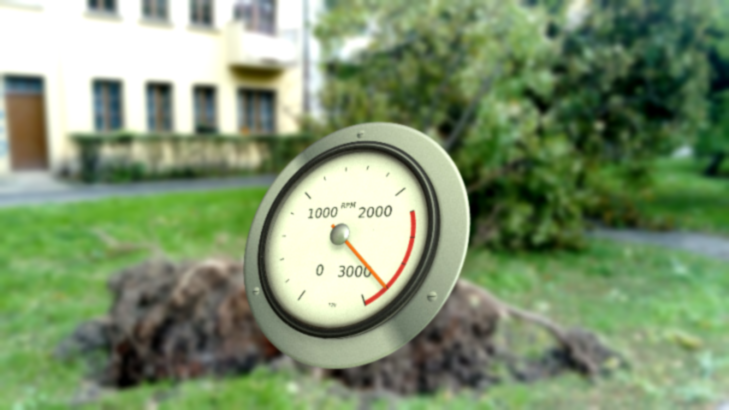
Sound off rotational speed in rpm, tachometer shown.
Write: 2800 rpm
